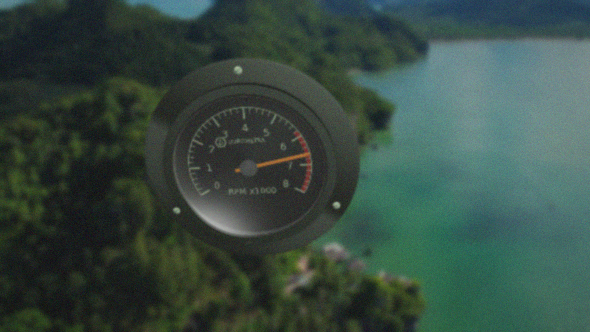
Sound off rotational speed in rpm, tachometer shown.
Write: 6600 rpm
